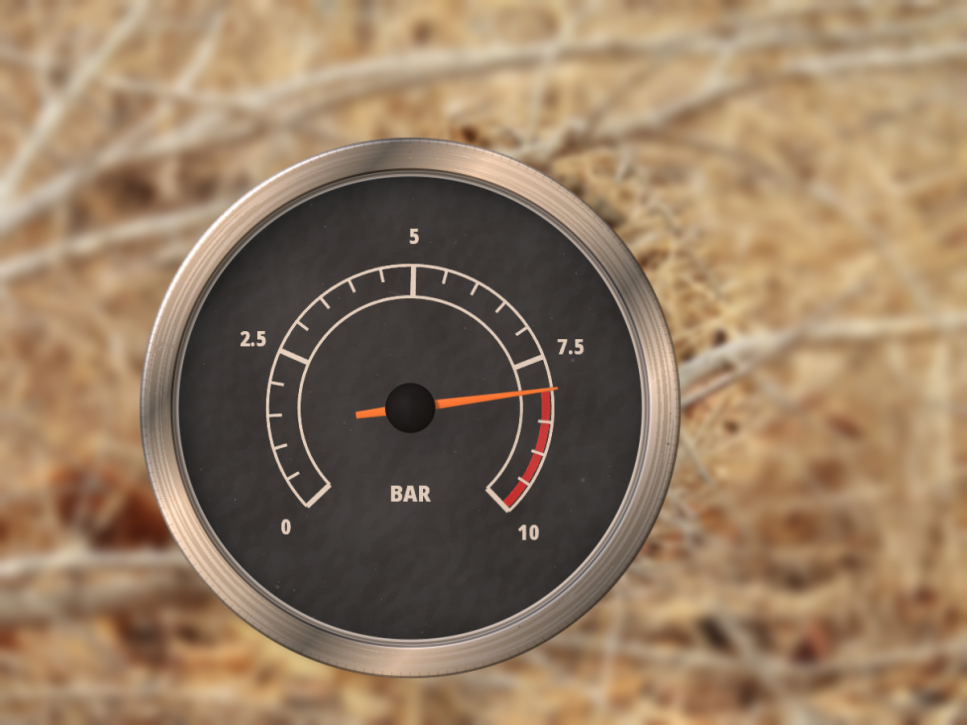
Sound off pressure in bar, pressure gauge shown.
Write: 8 bar
